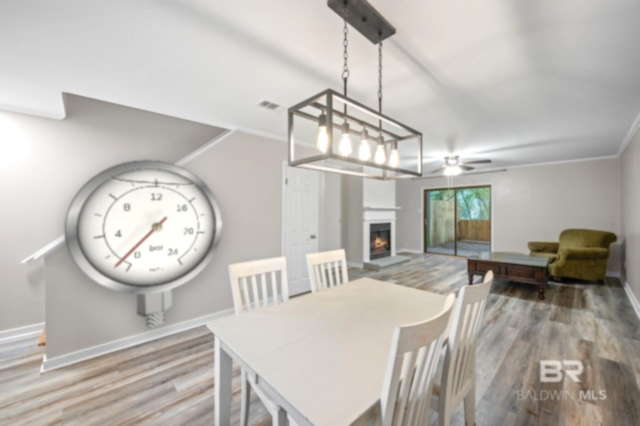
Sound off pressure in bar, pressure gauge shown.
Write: 1 bar
